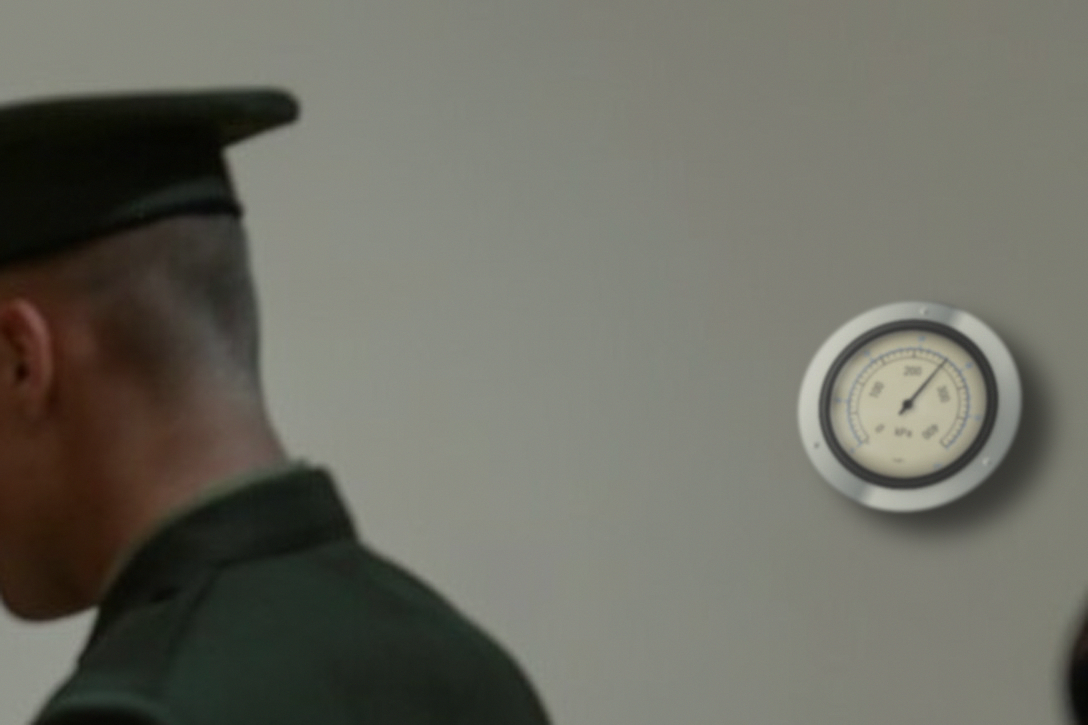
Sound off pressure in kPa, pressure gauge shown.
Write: 250 kPa
